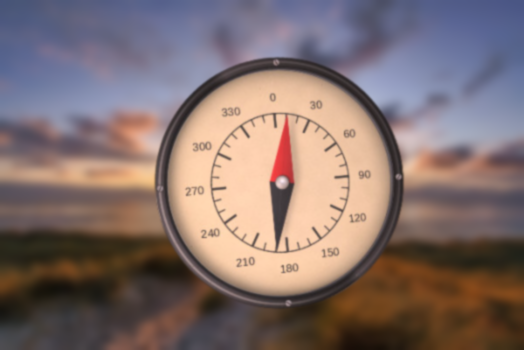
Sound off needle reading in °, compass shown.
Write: 10 °
